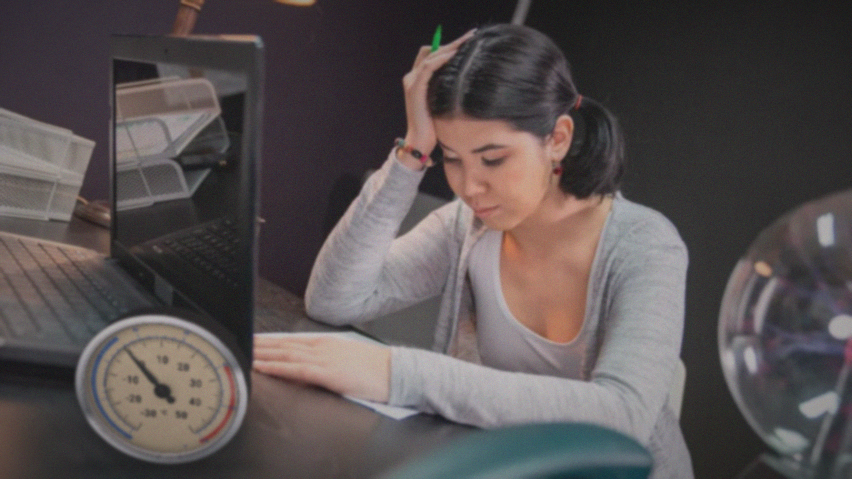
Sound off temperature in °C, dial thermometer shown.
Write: 0 °C
